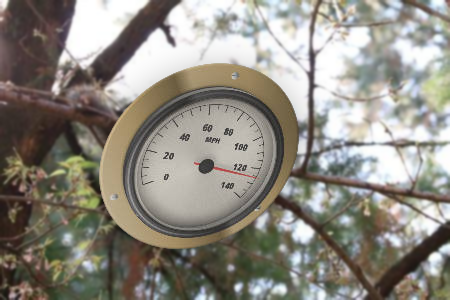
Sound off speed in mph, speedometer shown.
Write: 125 mph
